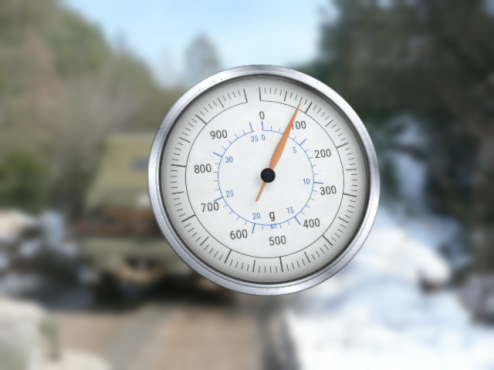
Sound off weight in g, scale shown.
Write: 80 g
